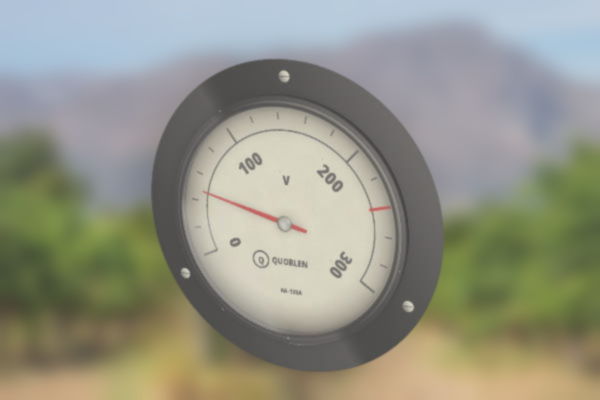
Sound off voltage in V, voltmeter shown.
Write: 50 V
